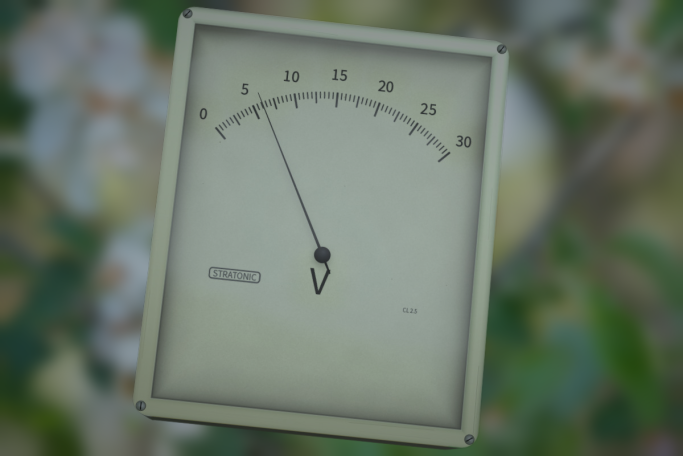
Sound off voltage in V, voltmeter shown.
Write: 6 V
